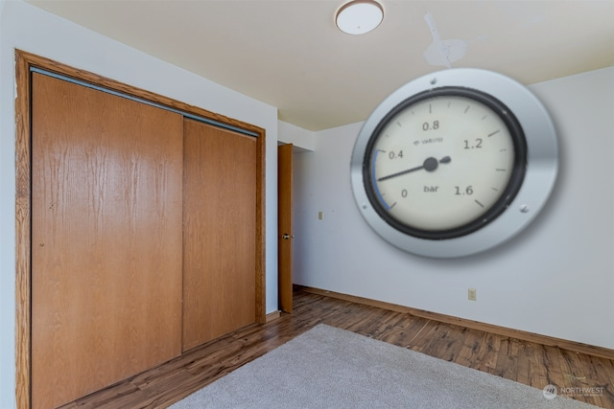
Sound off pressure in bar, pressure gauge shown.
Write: 0.2 bar
